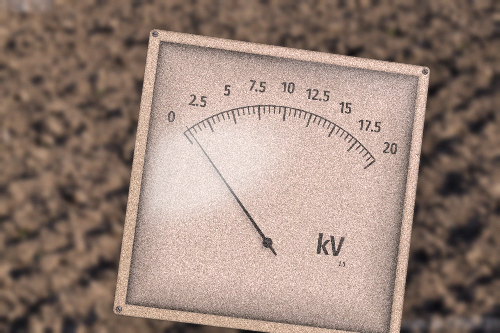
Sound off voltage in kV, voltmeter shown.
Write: 0.5 kV
